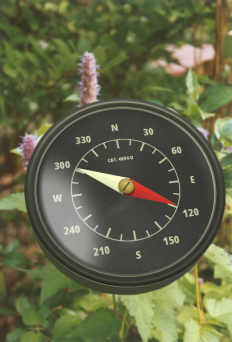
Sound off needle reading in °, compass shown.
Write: 120 °
